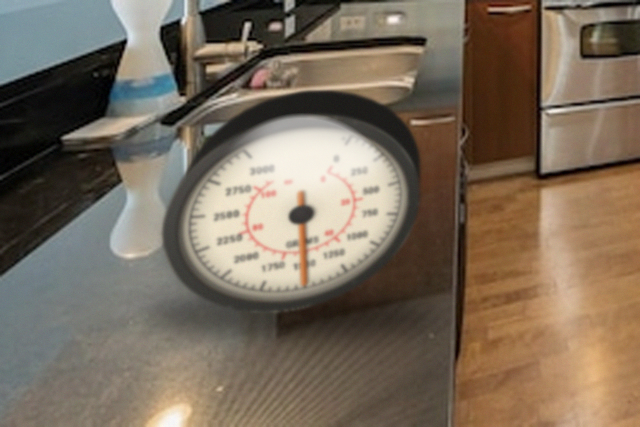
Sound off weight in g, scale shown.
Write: 1500 g
